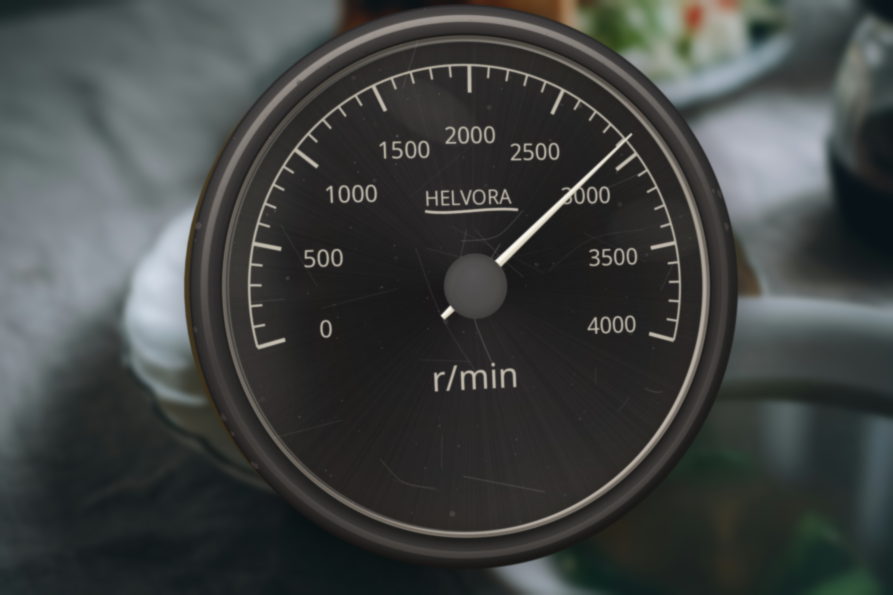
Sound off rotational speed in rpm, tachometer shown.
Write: 2900 rpm
